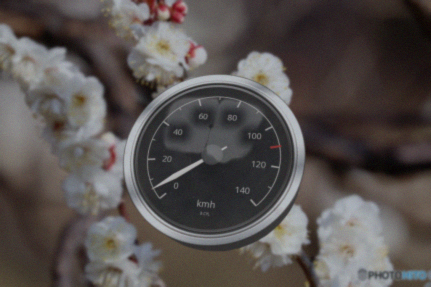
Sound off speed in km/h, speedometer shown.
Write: 5 km/h
